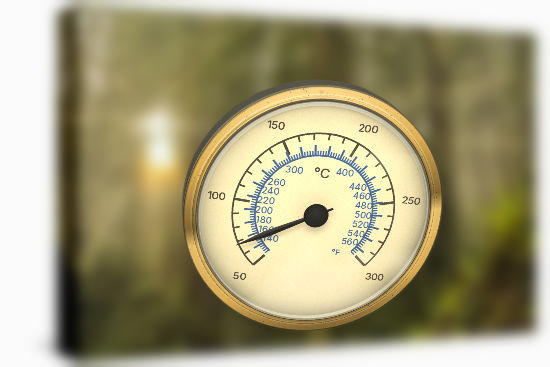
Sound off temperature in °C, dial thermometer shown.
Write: 70 °C
